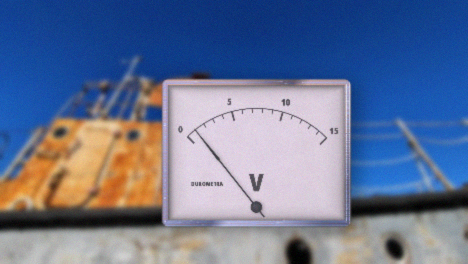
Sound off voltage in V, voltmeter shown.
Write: 1 V
